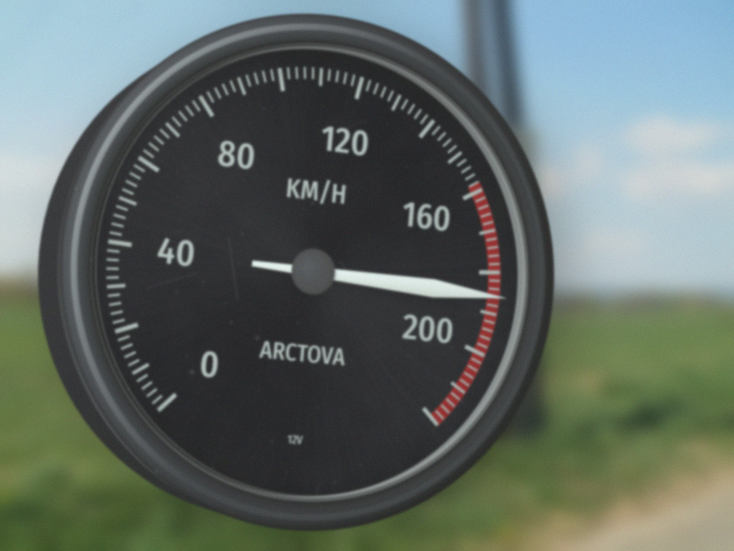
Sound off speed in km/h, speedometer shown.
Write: 186 km/h
